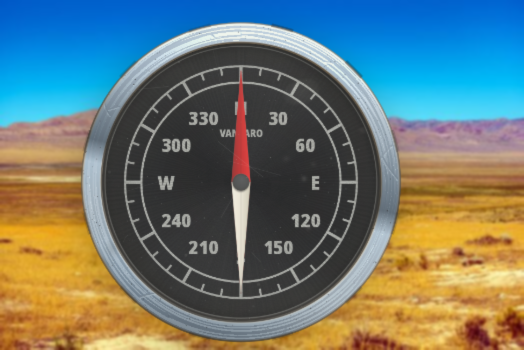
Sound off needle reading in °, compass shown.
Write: 0 °
